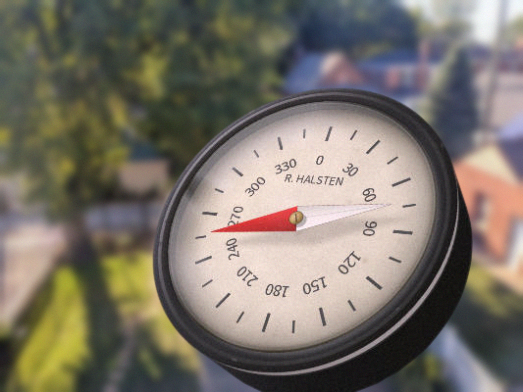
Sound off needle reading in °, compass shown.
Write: 255 °
